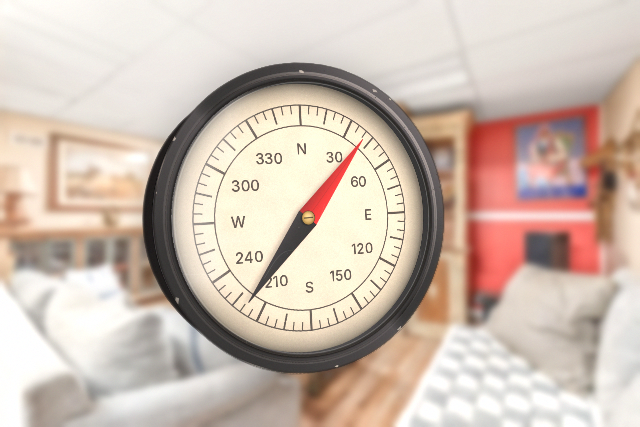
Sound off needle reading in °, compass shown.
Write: 40 °
